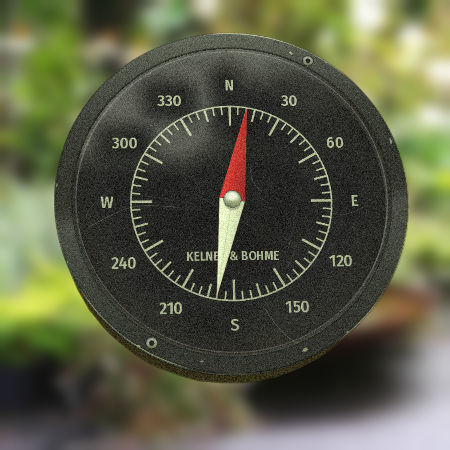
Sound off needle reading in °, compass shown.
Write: 10 °
